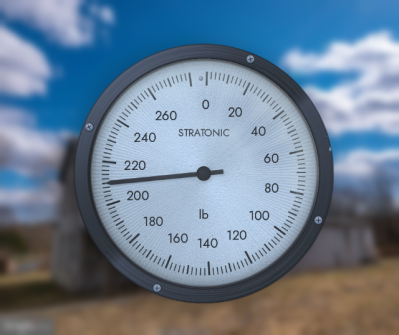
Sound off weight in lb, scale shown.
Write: 210 lb
